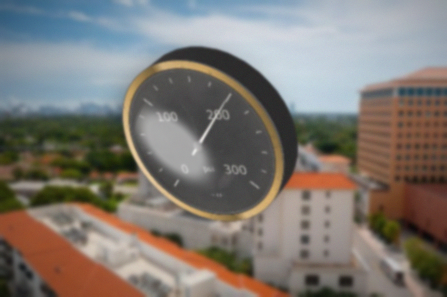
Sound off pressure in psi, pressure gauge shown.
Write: 200 psi
